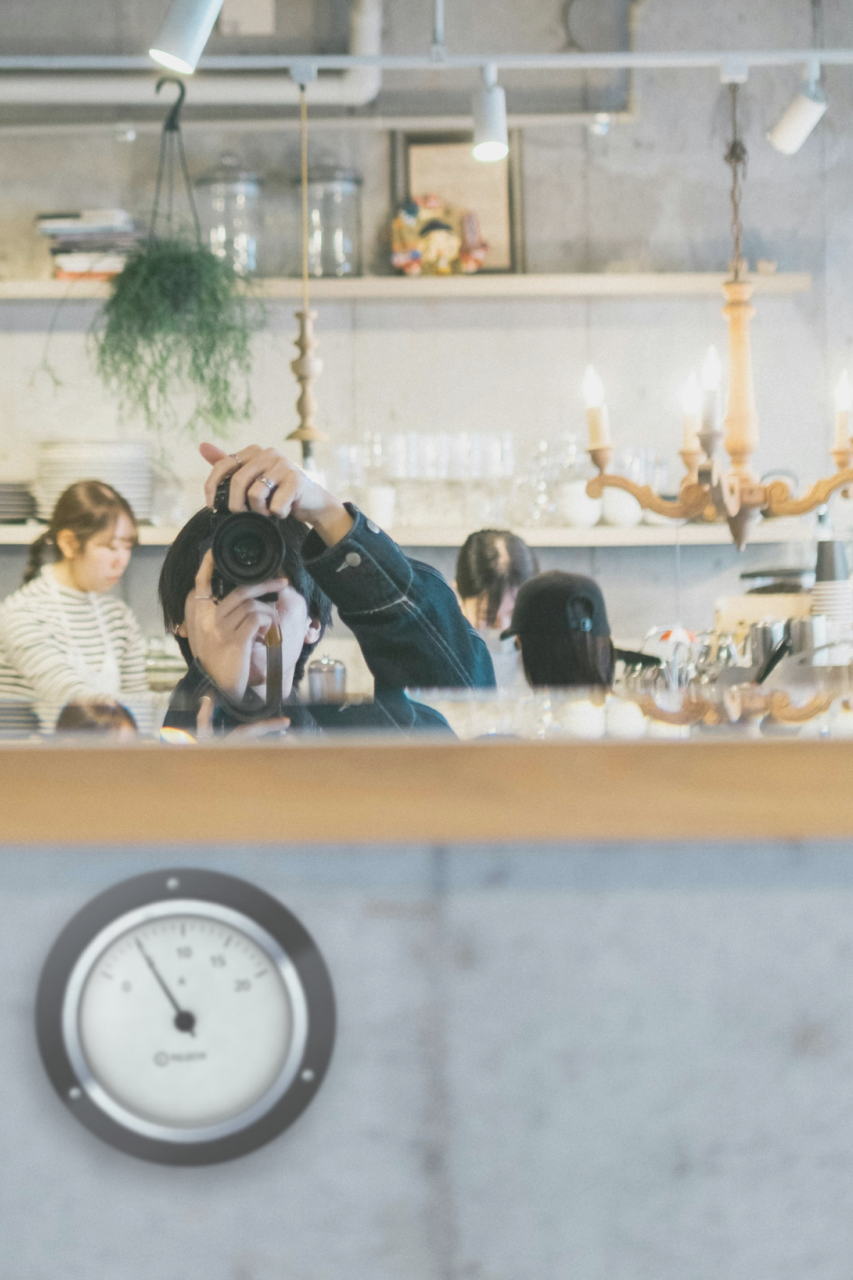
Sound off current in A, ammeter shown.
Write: 5 A
